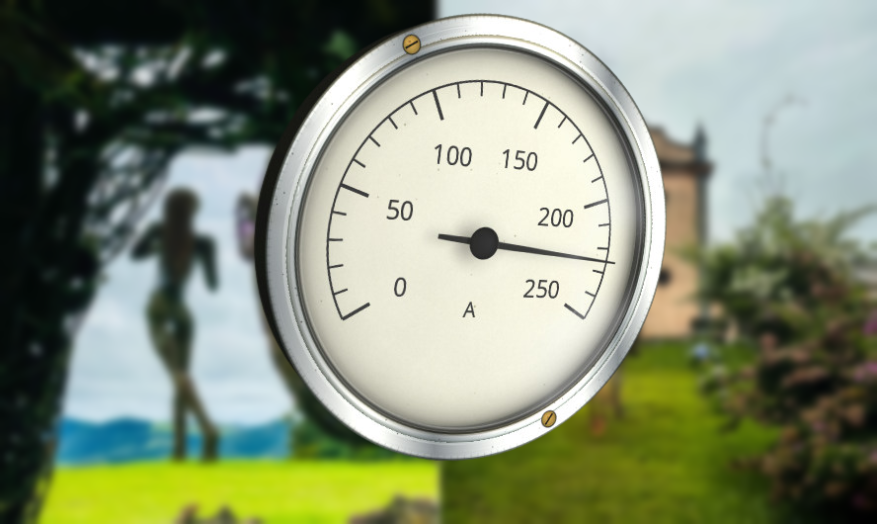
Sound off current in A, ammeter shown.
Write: 225 A
